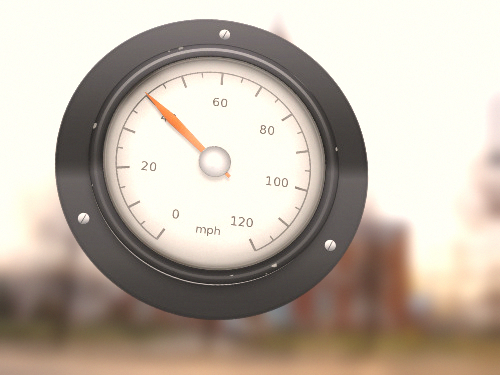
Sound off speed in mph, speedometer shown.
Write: 40 mph
